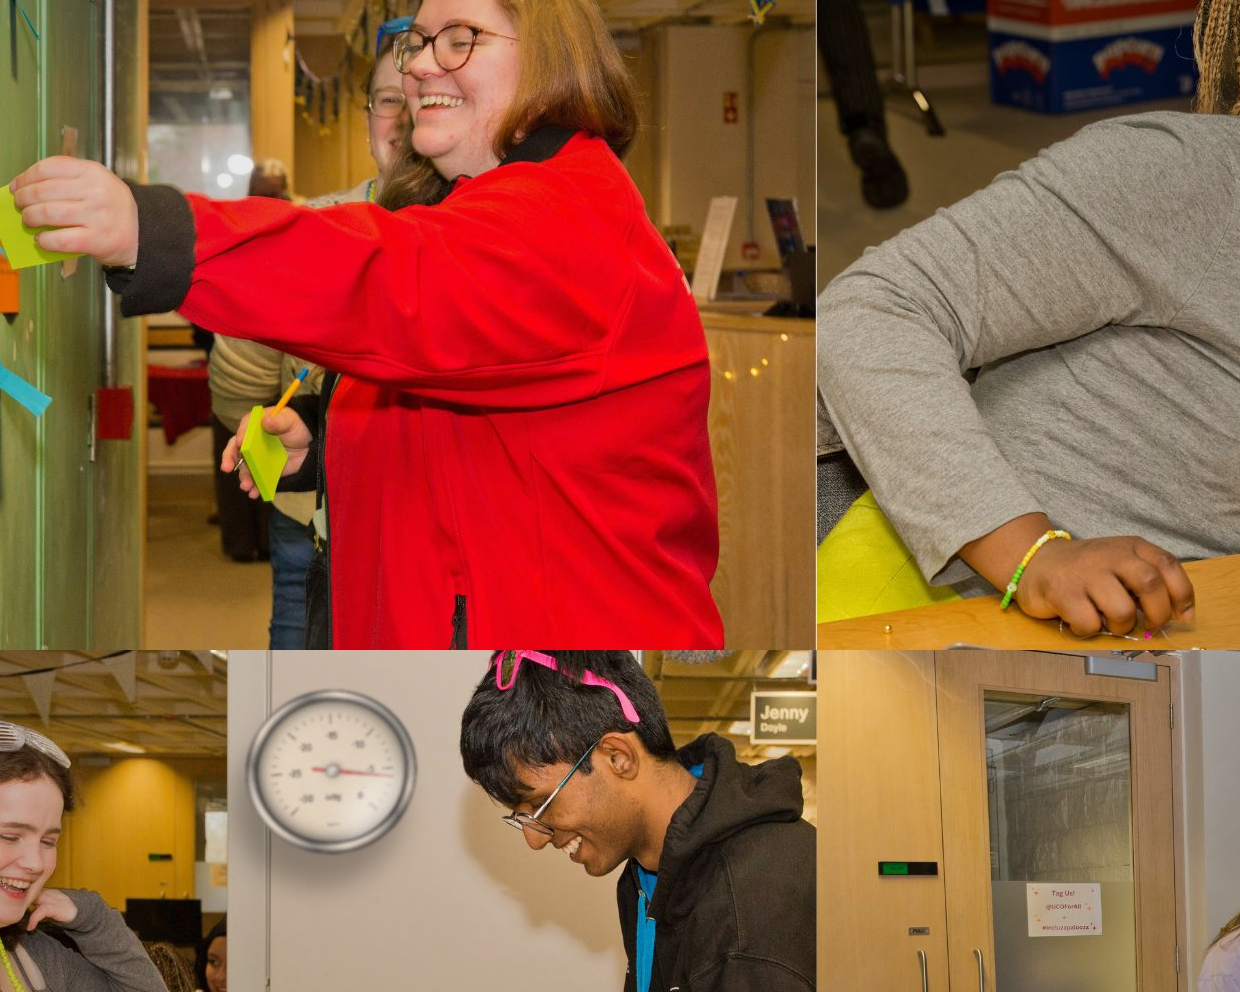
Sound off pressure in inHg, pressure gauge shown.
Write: -4 inHg
